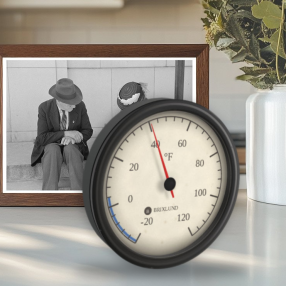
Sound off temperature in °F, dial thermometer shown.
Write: 40 °F
